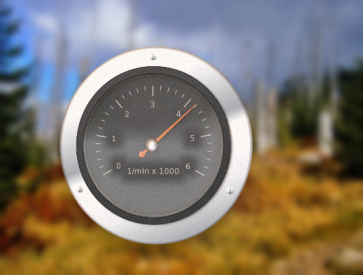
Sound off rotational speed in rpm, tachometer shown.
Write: 4200 rpm
